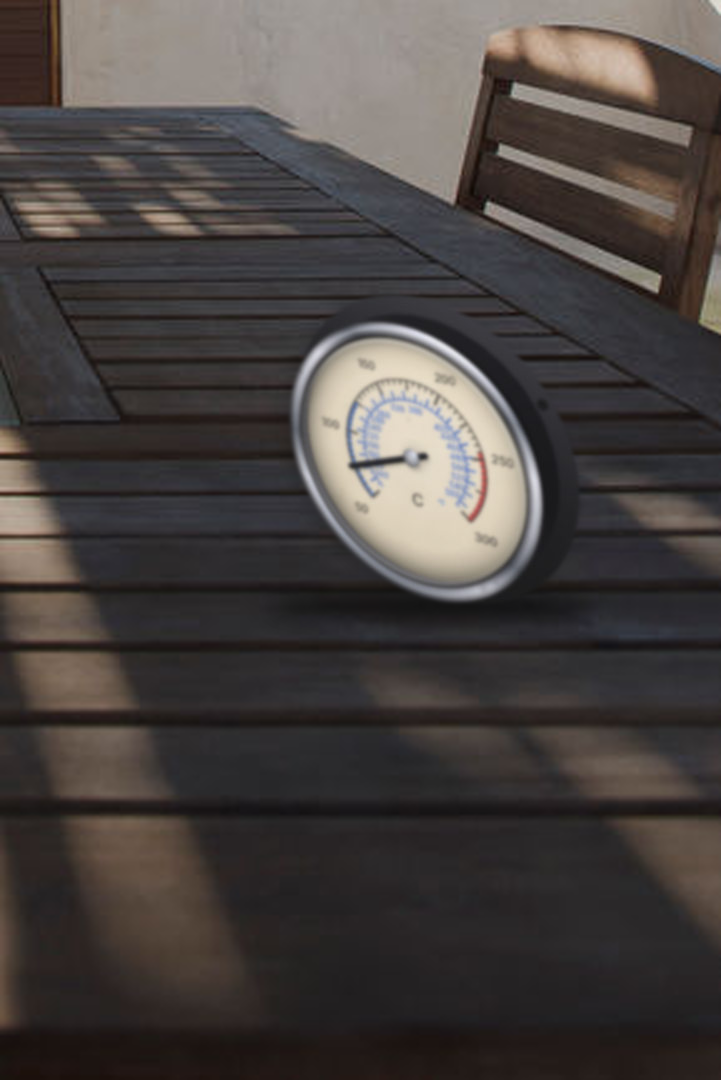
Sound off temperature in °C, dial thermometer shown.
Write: 75 °C
